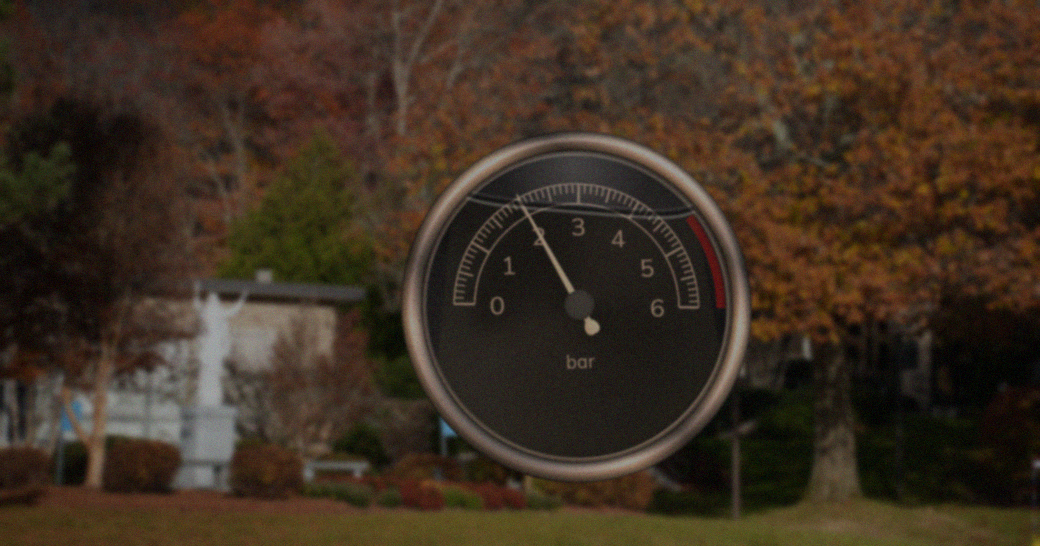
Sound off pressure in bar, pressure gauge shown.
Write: 2 bar
